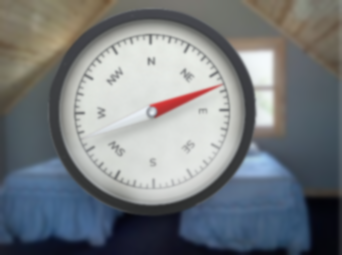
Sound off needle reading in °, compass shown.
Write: 70 °
